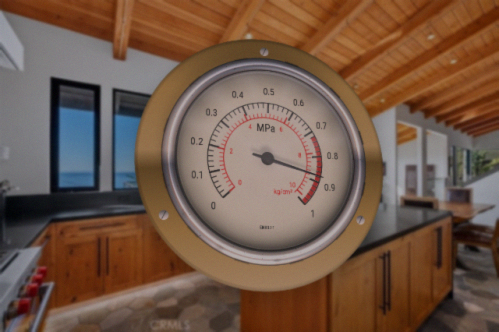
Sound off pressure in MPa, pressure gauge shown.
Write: 0.88 MPa
